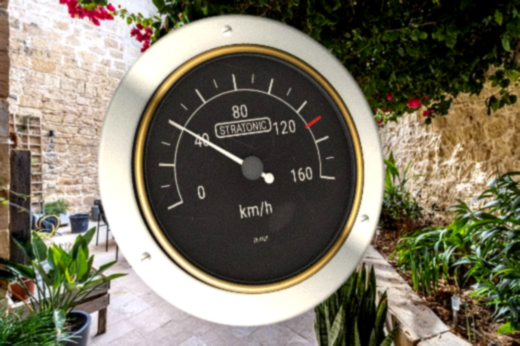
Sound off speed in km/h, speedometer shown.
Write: 40 km/h
